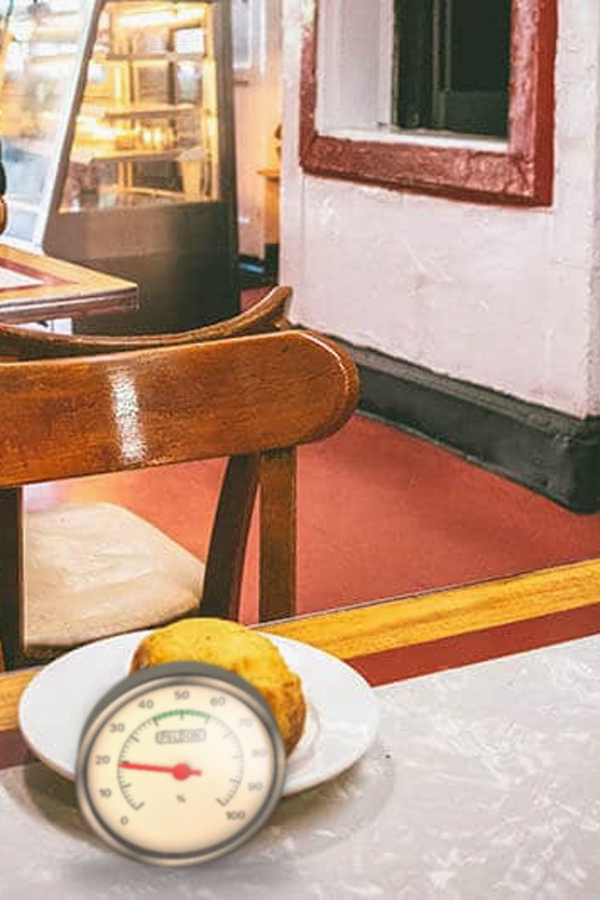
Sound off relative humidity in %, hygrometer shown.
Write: 20 %
